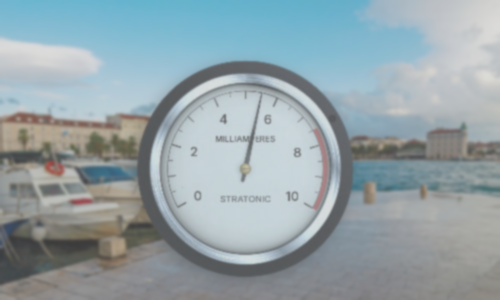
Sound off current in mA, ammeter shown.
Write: 5.5 mA
